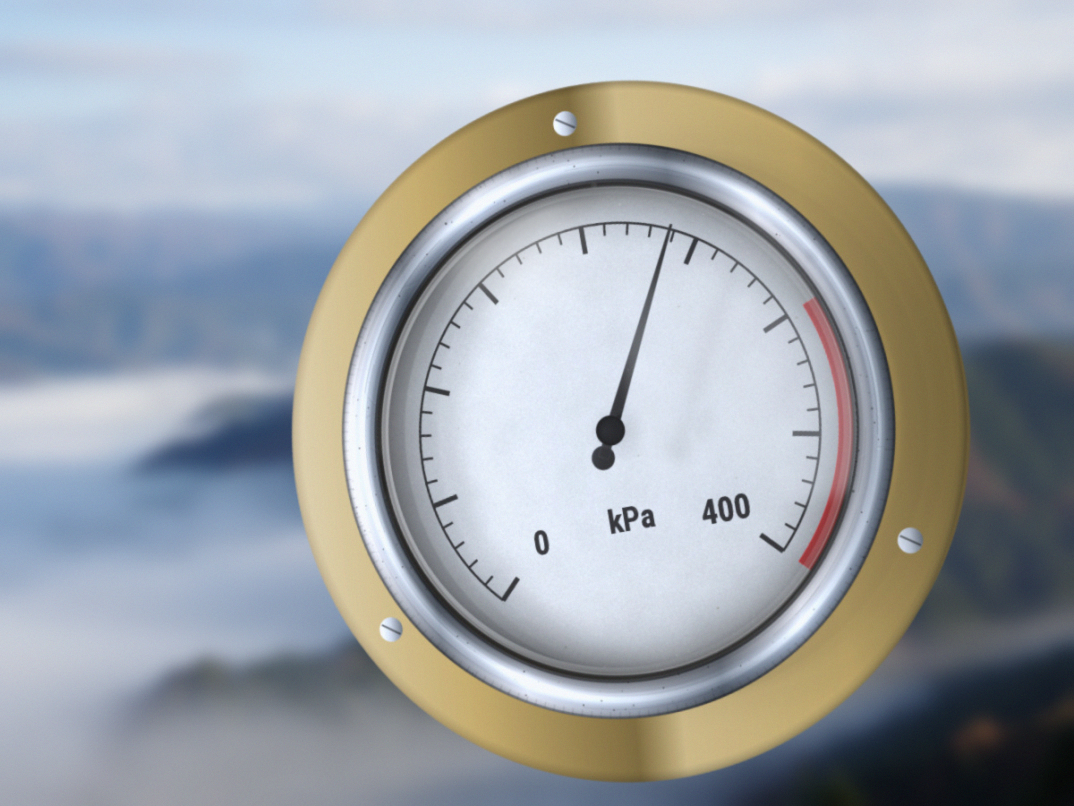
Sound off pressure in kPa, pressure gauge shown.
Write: 240 kPa
